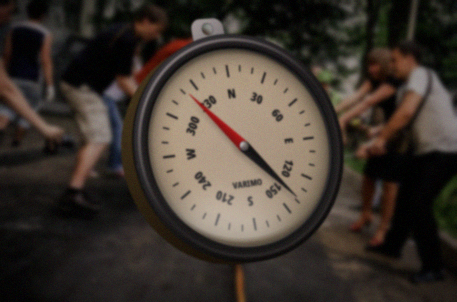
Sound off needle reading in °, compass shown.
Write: 320 °
